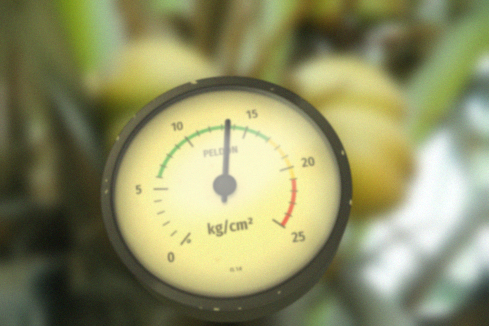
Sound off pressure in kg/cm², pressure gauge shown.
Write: 13.5 kg/cm²
